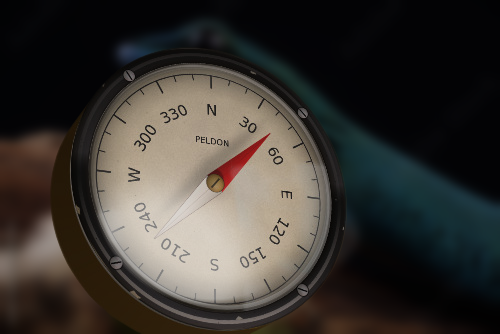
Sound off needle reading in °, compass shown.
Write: 45 °
